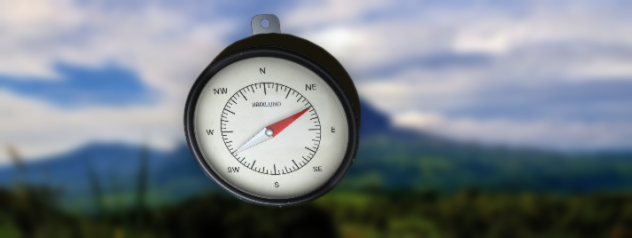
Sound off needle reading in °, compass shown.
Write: 60 °
